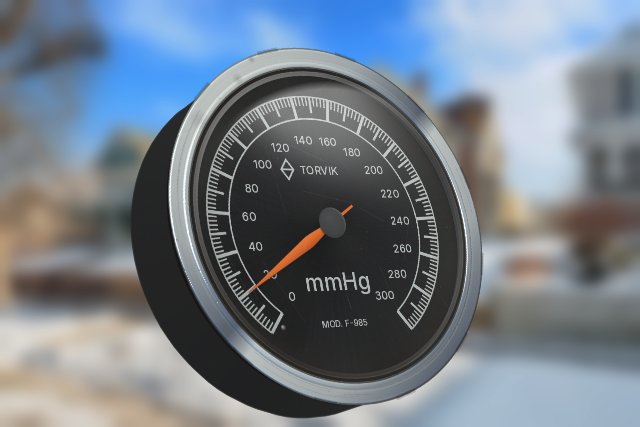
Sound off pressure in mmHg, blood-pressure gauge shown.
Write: 20 mmHg
